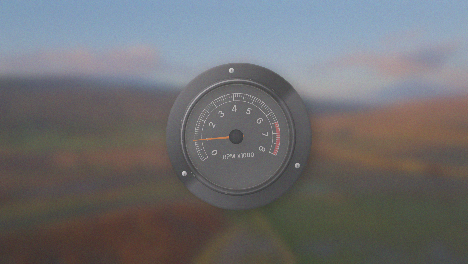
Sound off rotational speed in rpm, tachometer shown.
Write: 1000 rpm
